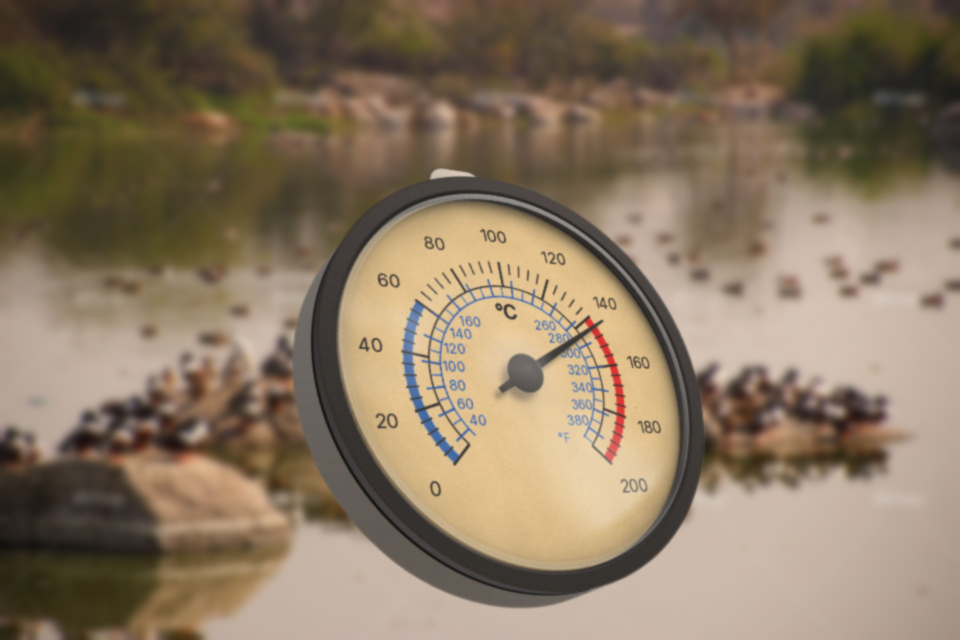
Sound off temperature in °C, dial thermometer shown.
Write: 144 °C
